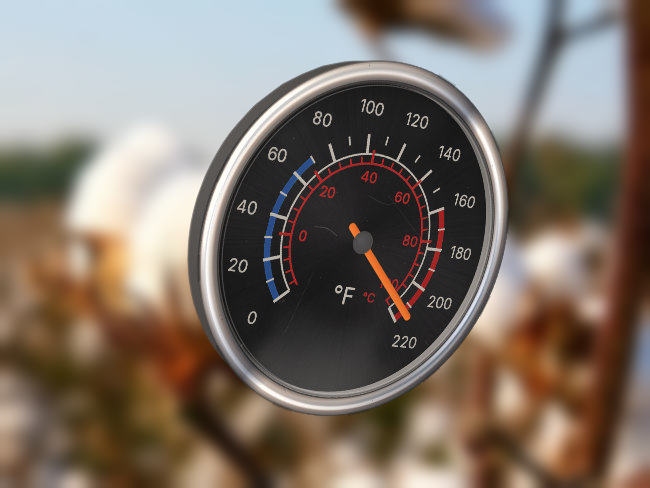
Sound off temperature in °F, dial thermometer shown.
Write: 215 °F
